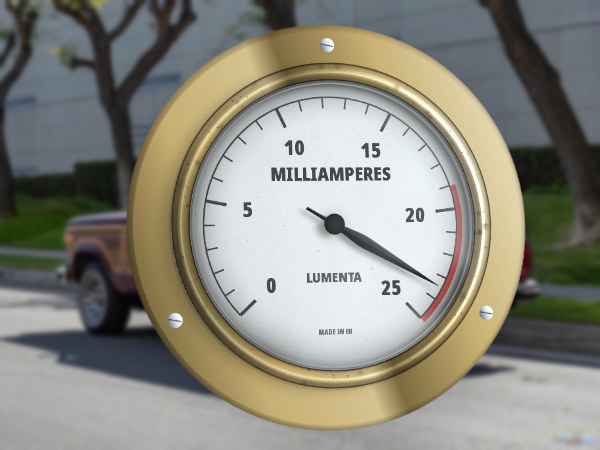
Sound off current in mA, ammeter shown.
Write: 23.5 mA
